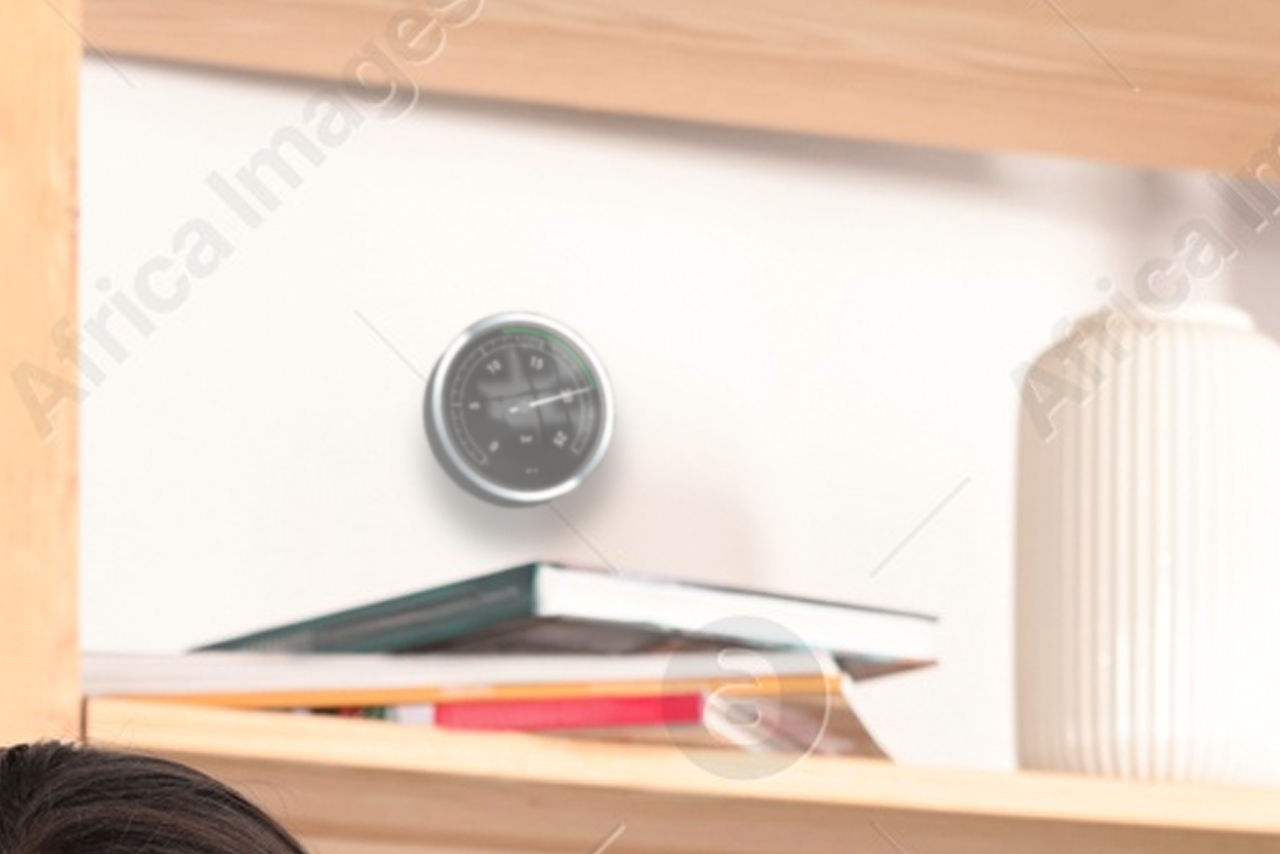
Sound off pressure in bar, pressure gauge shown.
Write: 20 bar
